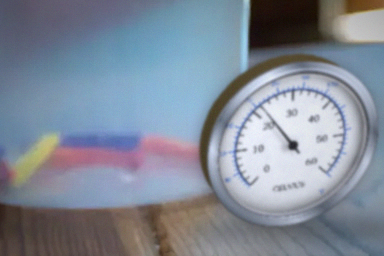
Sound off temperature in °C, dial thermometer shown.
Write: 22 °C
